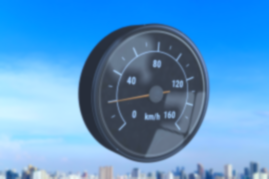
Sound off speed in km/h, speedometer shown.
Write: 20 km/h
